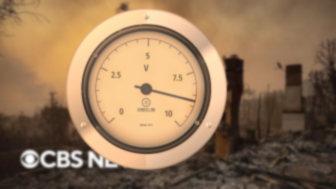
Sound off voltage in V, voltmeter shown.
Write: 8.75 V
